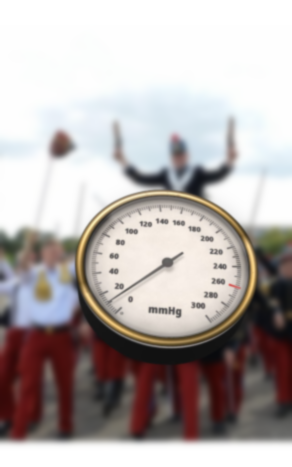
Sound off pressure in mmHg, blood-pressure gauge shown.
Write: 10 mmHg
